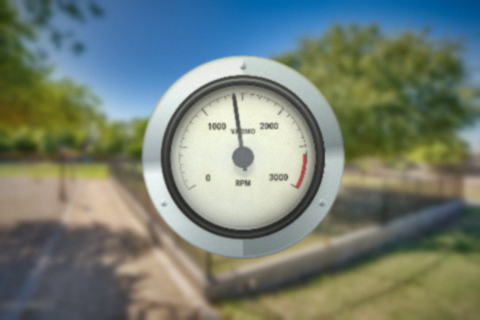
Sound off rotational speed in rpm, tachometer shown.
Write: 1400 rpm
